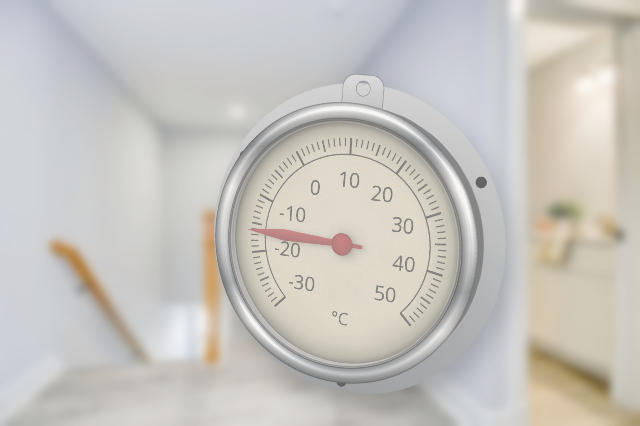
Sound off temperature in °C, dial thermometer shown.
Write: -16 °C
